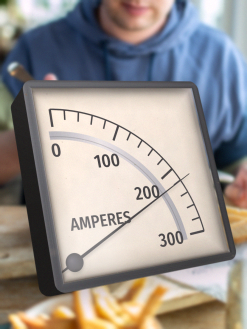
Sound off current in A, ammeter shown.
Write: 220 A
